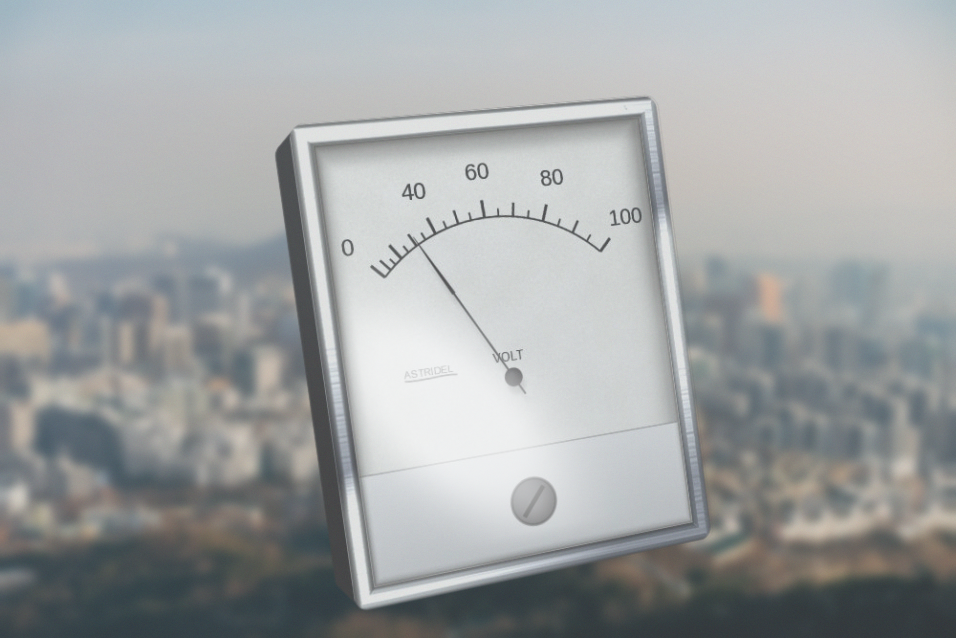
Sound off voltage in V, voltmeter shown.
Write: 30 V
